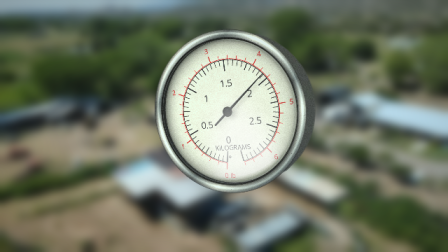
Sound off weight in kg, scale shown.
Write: 1.95 kg
